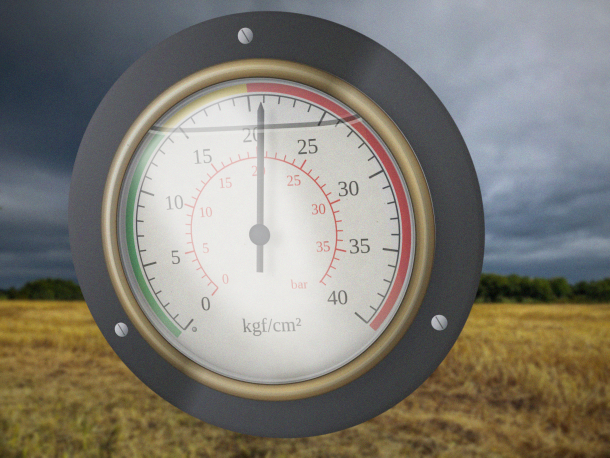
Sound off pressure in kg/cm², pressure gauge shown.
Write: 21 kg/cm²
